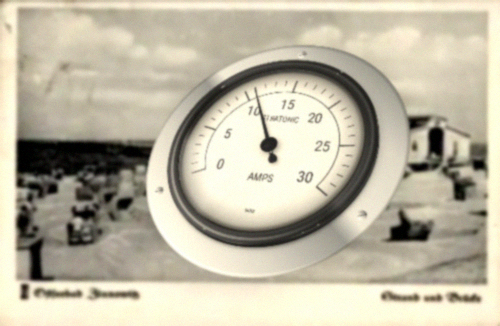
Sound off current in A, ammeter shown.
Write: 11 A
